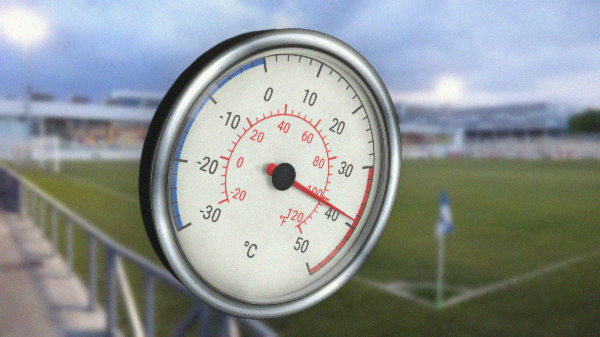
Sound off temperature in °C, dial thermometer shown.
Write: 39 °C
